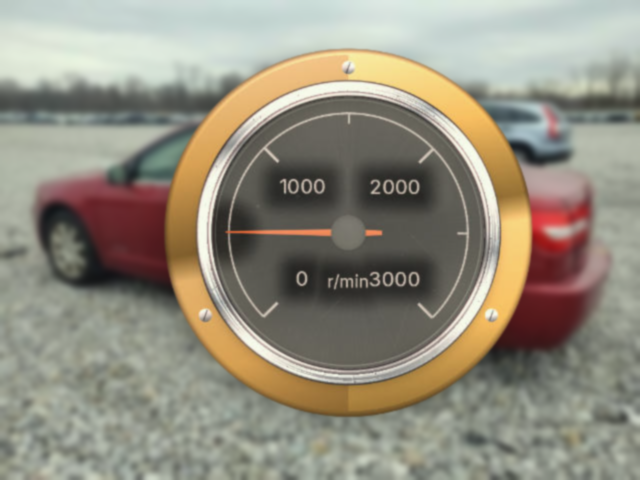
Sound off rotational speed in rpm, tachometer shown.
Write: 500 rpm
